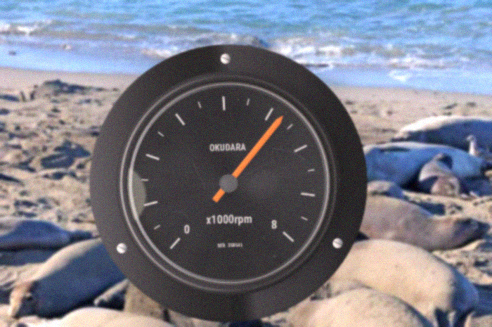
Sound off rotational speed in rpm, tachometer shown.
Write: 5250 rpm
